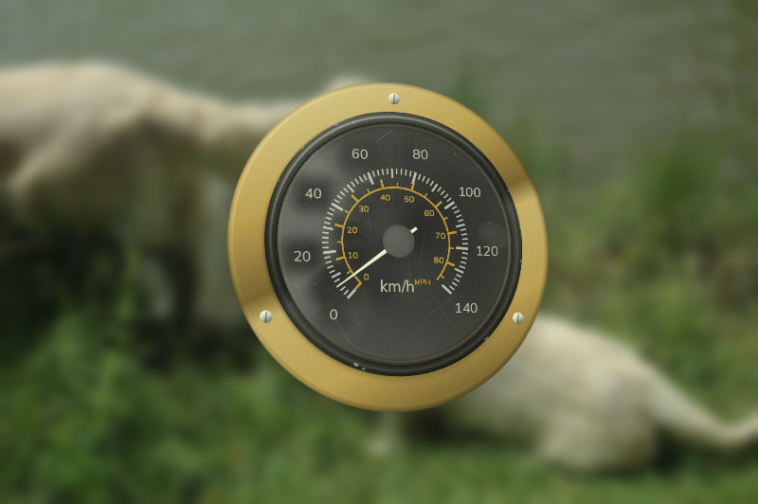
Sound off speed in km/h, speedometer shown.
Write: 6 km/h
